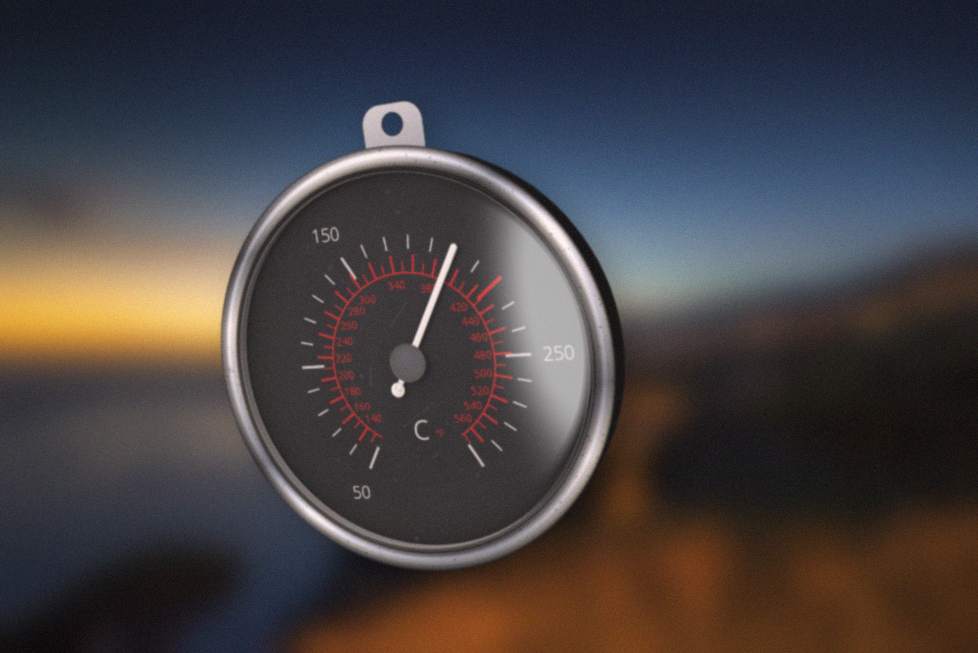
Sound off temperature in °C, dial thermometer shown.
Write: 200 °C
